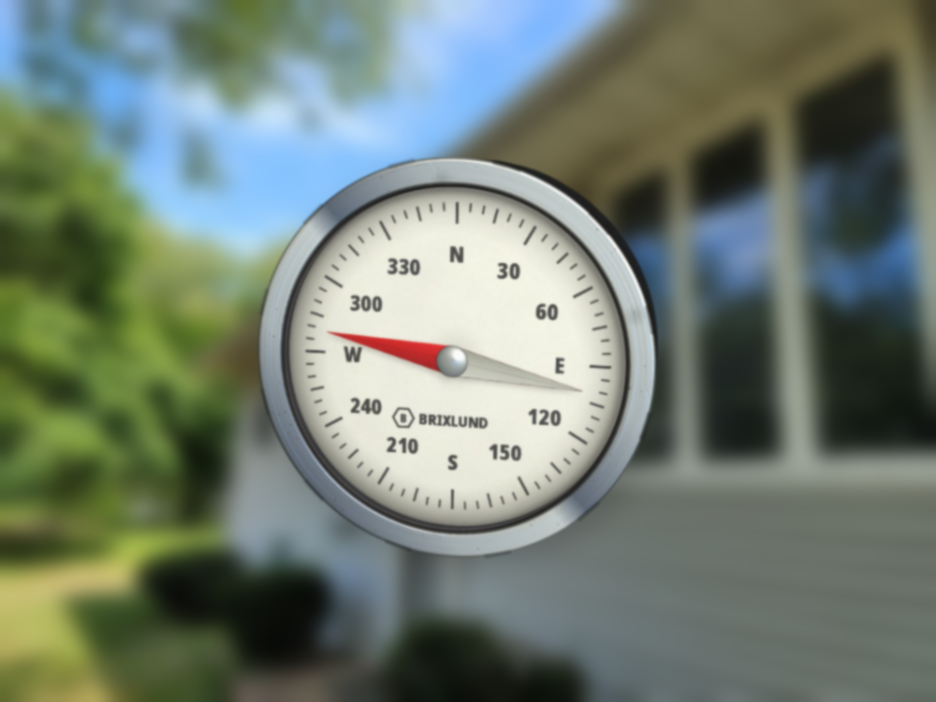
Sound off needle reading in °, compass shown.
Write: 280 °
